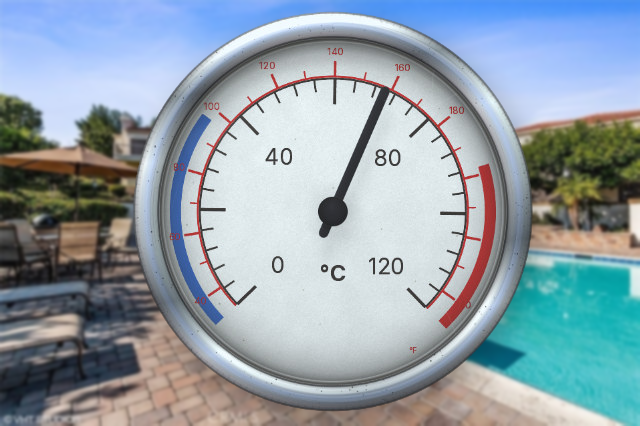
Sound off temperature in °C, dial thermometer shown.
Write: 70 °C
